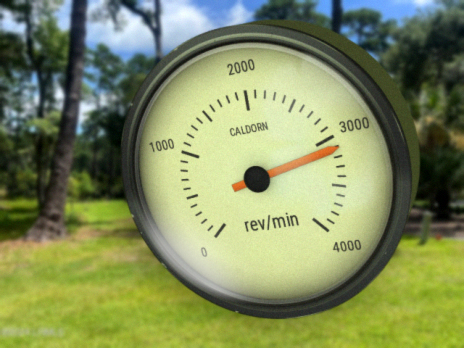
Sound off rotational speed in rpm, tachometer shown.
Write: 3100 rpm
